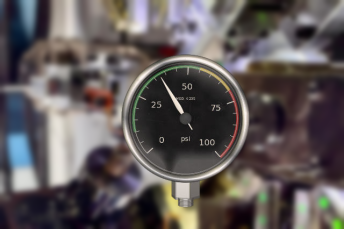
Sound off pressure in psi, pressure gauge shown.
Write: 37.5 psi
